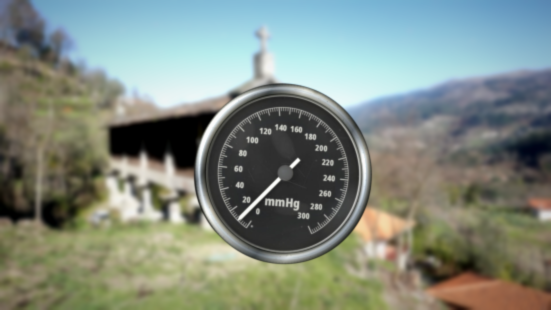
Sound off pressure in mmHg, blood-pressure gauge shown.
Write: 10 mmHg
